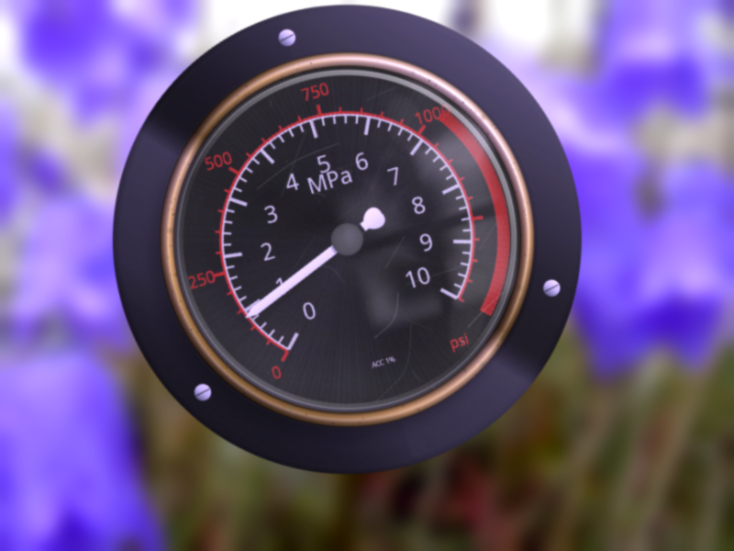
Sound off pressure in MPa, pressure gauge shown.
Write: 0.9 MPa
